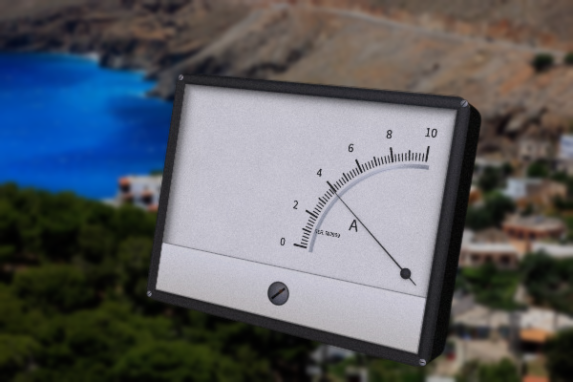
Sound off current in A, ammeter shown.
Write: 4 A
